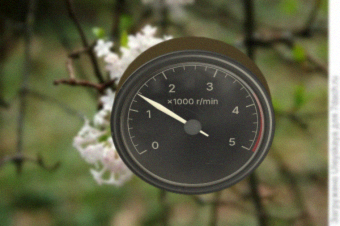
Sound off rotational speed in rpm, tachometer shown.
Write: 1400 rpm
